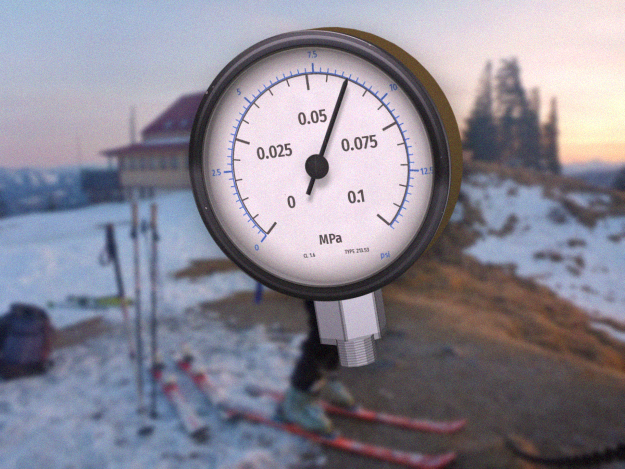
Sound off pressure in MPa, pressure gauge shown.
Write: 0.06 MPa
